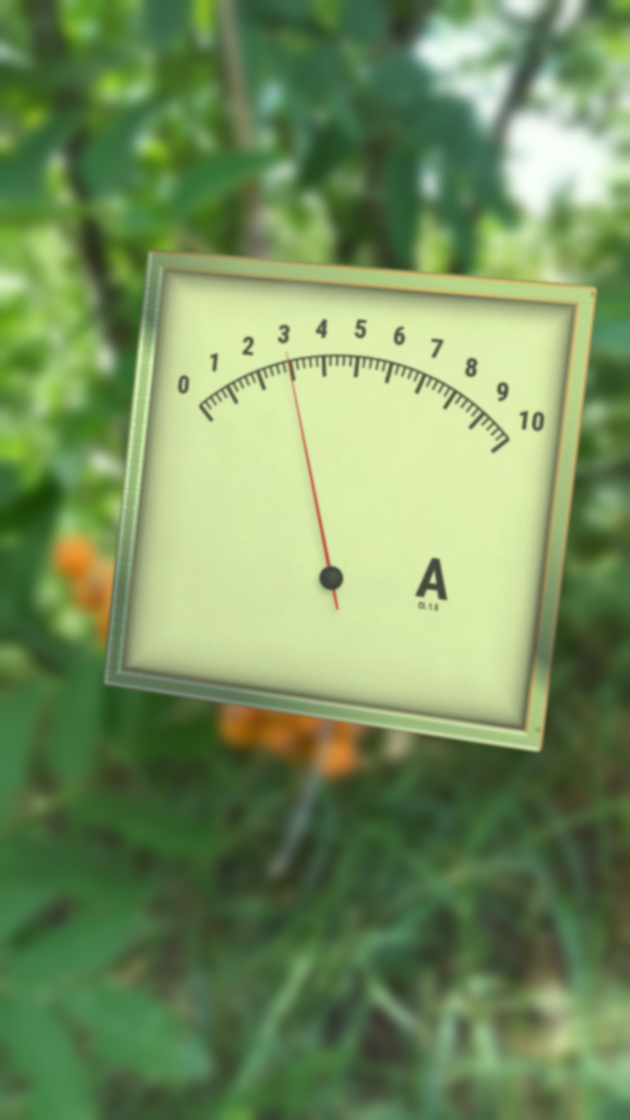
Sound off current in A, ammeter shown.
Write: 3 A
